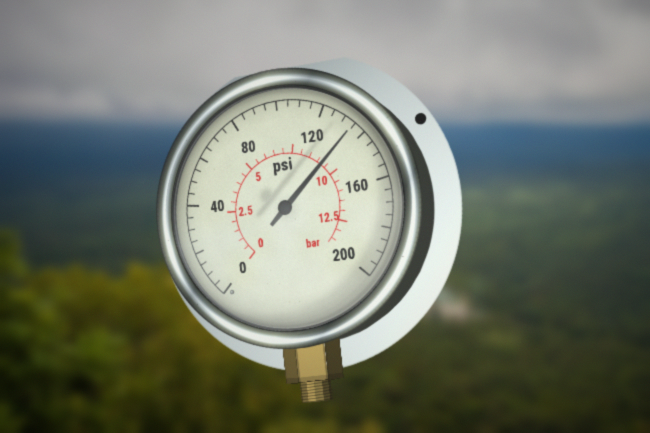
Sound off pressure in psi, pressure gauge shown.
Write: 135 psi
